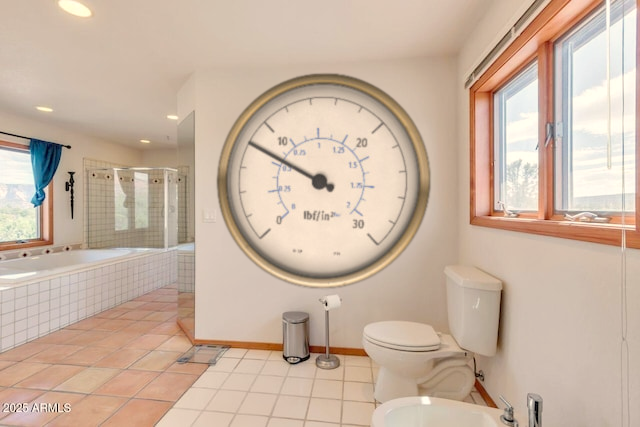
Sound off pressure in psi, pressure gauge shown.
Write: 8 psi
